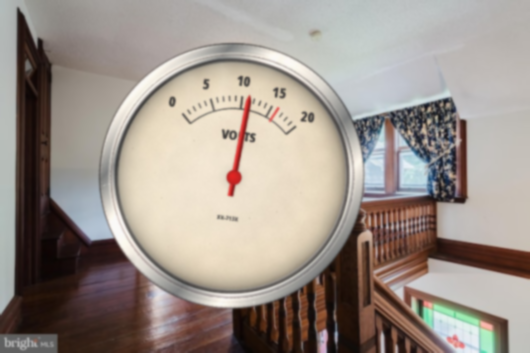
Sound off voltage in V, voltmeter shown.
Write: 11 V
